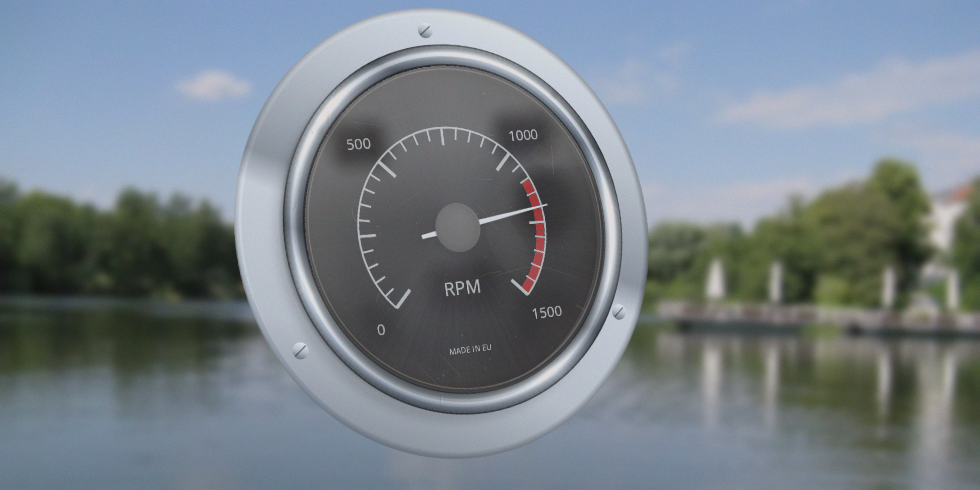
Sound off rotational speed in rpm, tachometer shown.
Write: 1200 rpm
